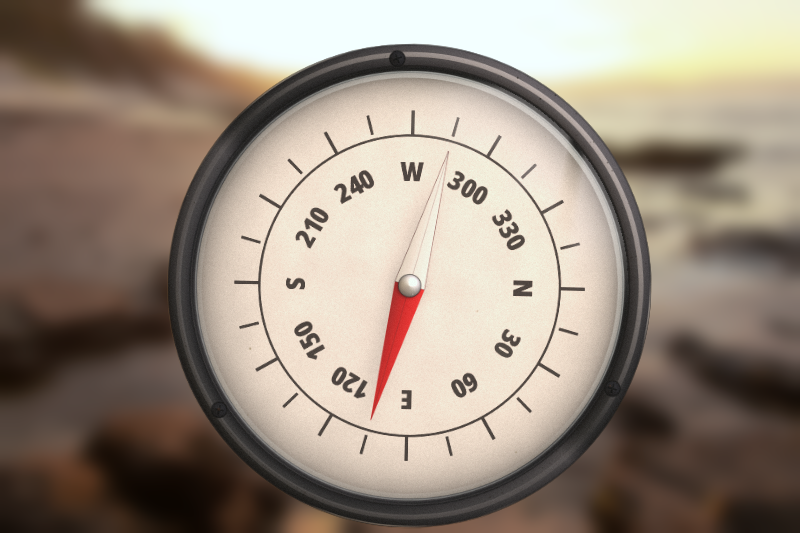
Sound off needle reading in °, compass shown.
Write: 105 °
